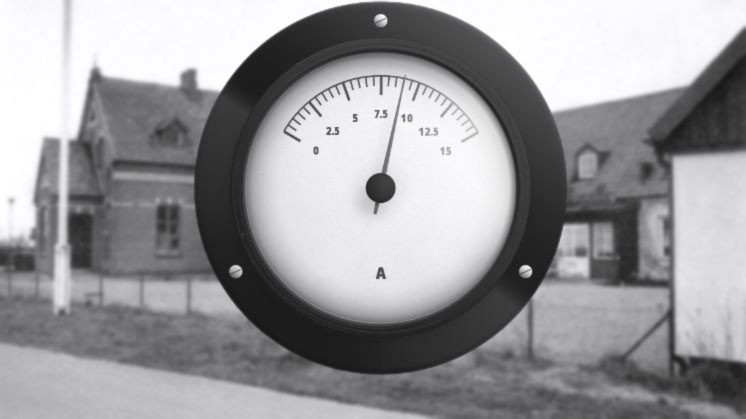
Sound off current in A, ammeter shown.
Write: 9 A
